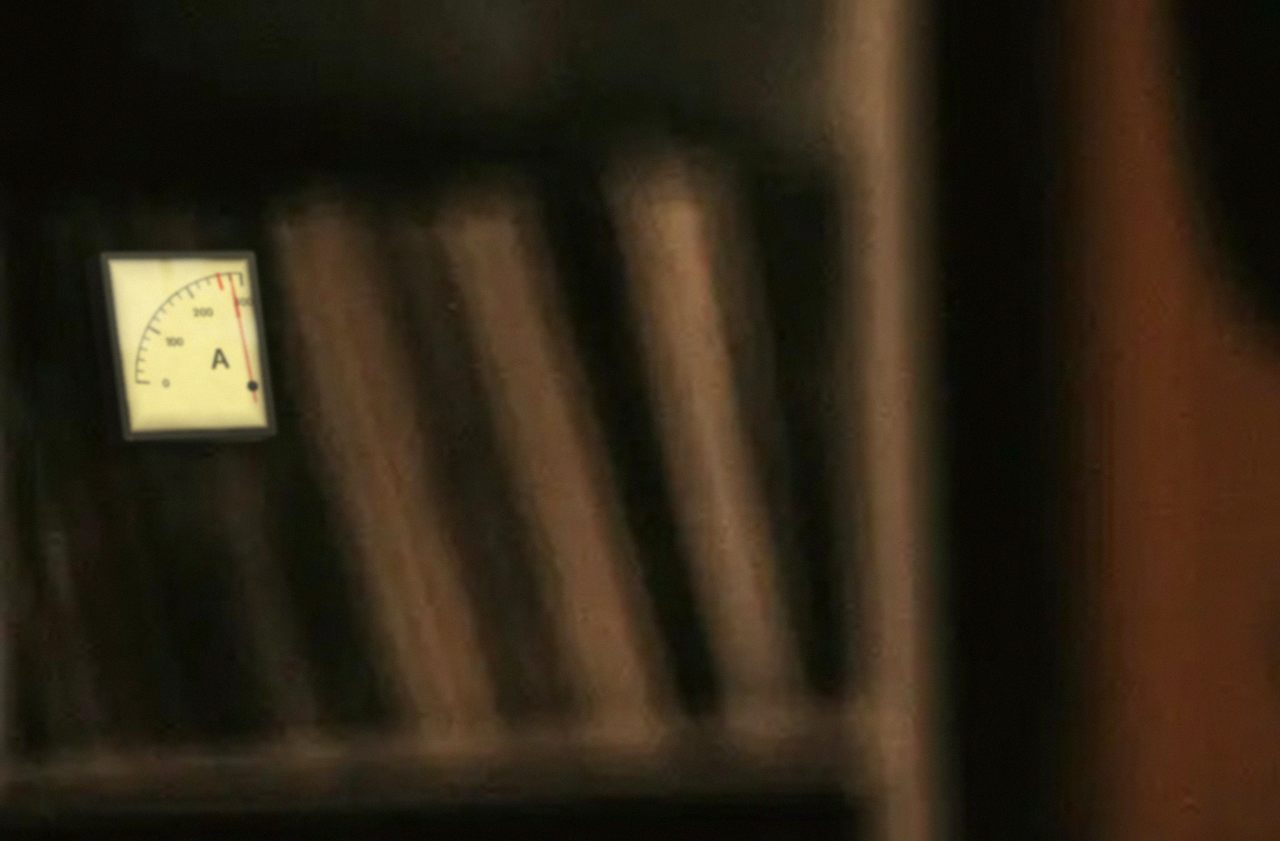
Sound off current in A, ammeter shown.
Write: 280 A
